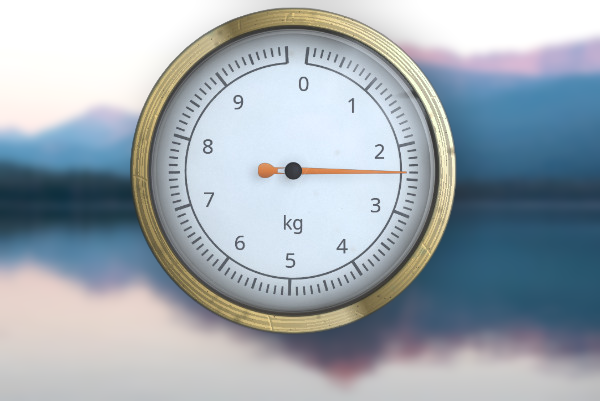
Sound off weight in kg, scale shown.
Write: 2.4 kg
